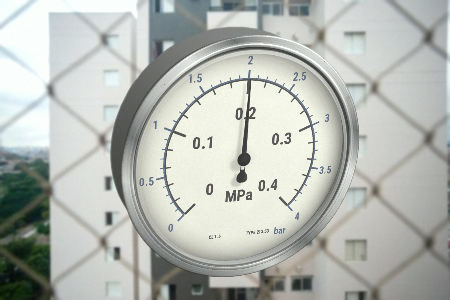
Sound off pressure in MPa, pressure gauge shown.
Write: 0.2 MPa
